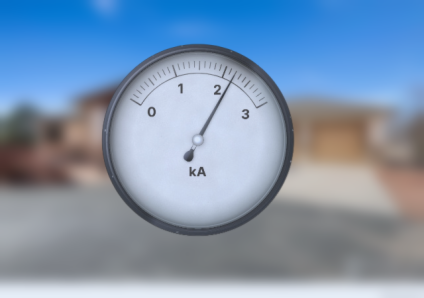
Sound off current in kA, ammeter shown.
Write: 2.2 kA
